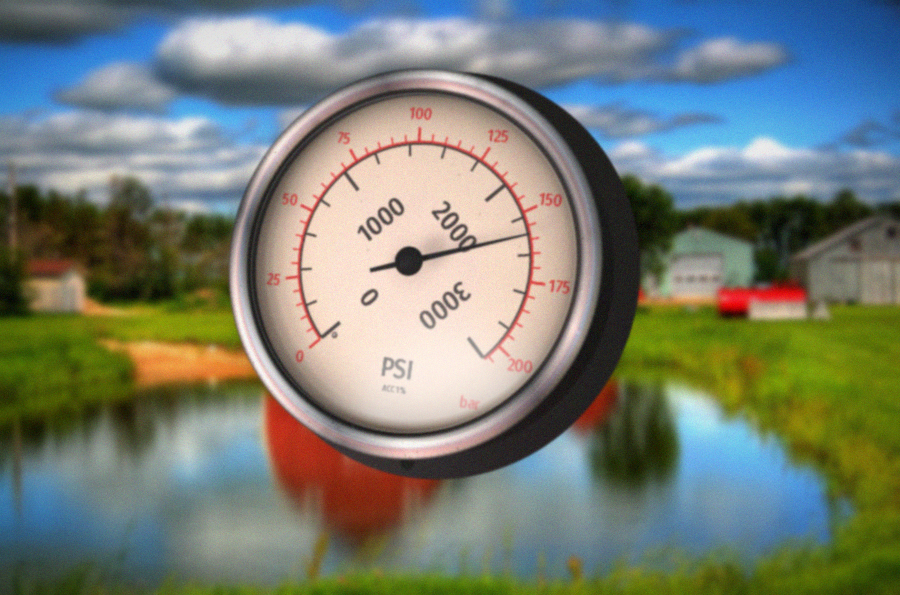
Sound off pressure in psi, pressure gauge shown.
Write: 2300 psi
